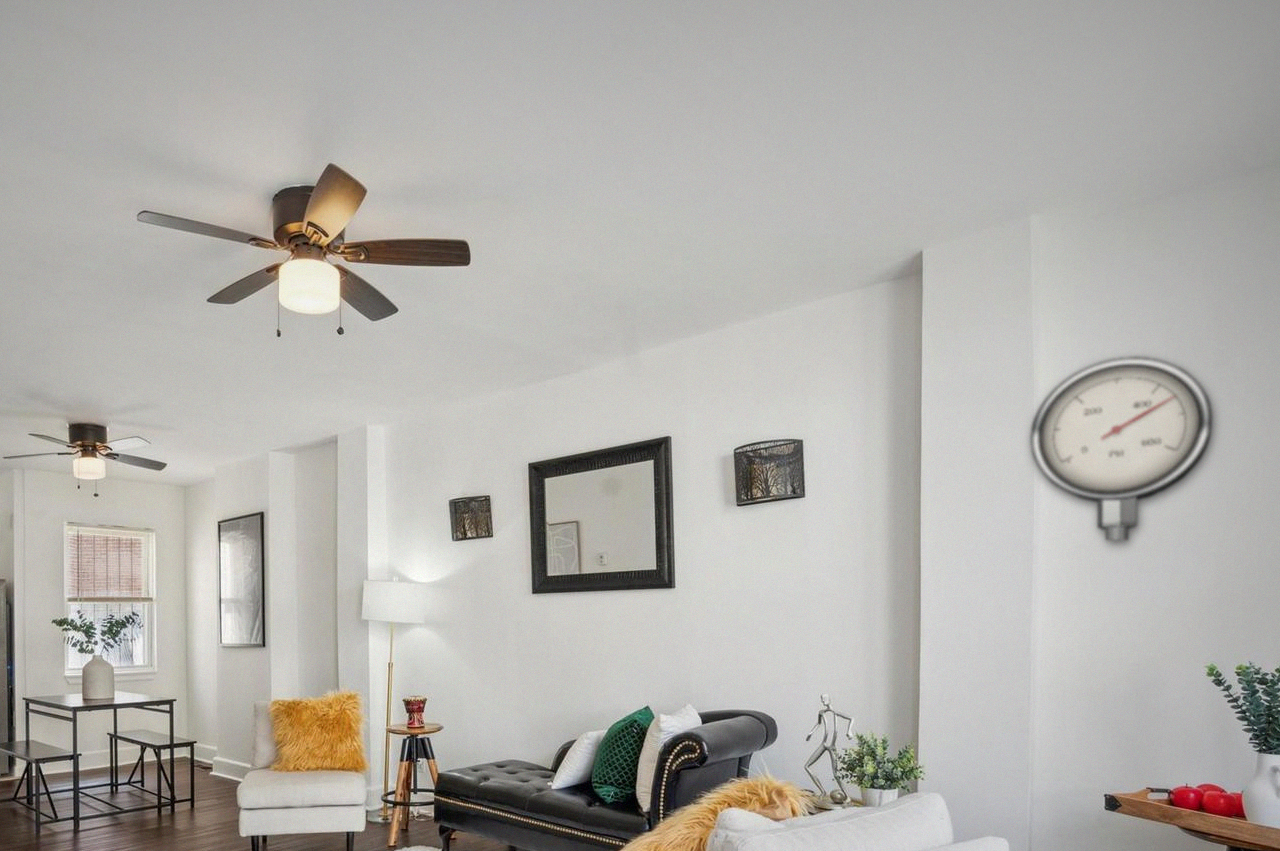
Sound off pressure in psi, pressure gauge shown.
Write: 450 psi
